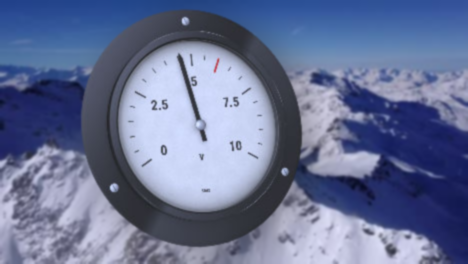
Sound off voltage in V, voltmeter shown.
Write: 4.5 V
